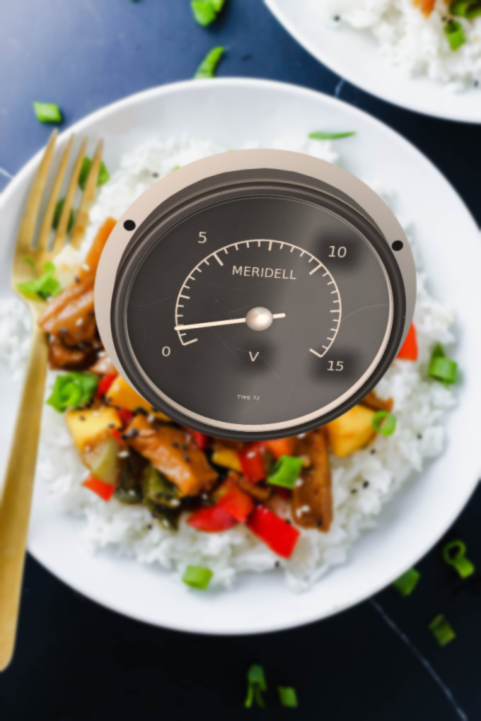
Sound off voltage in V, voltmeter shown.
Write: 1 V
